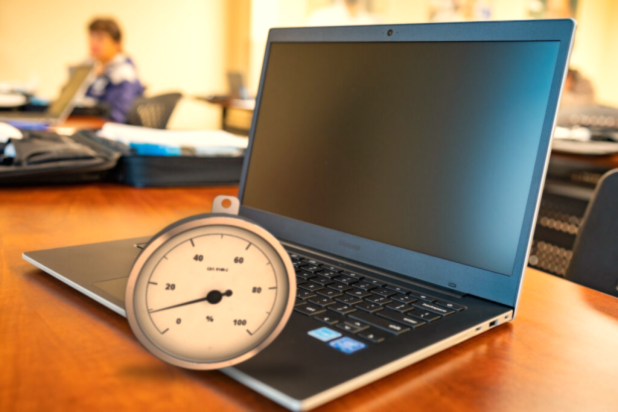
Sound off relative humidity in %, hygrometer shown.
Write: 10 %
